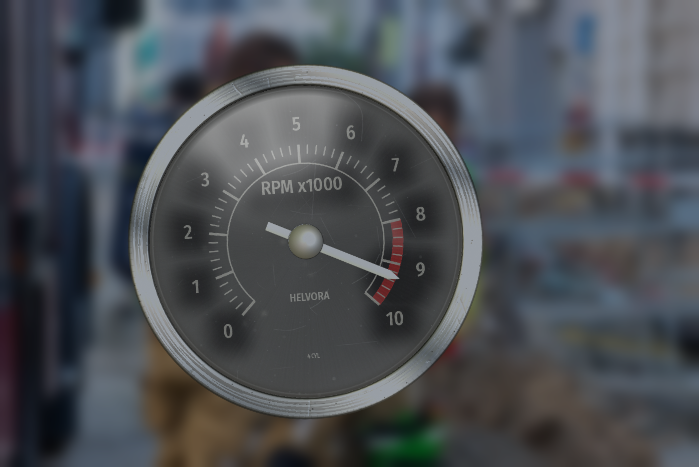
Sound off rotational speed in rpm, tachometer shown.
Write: 9300 rpm
